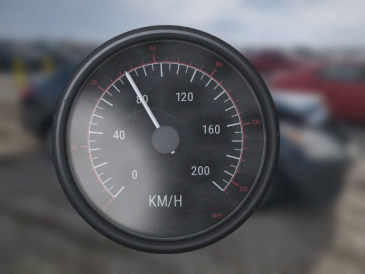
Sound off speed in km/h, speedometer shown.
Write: 80 km/h
